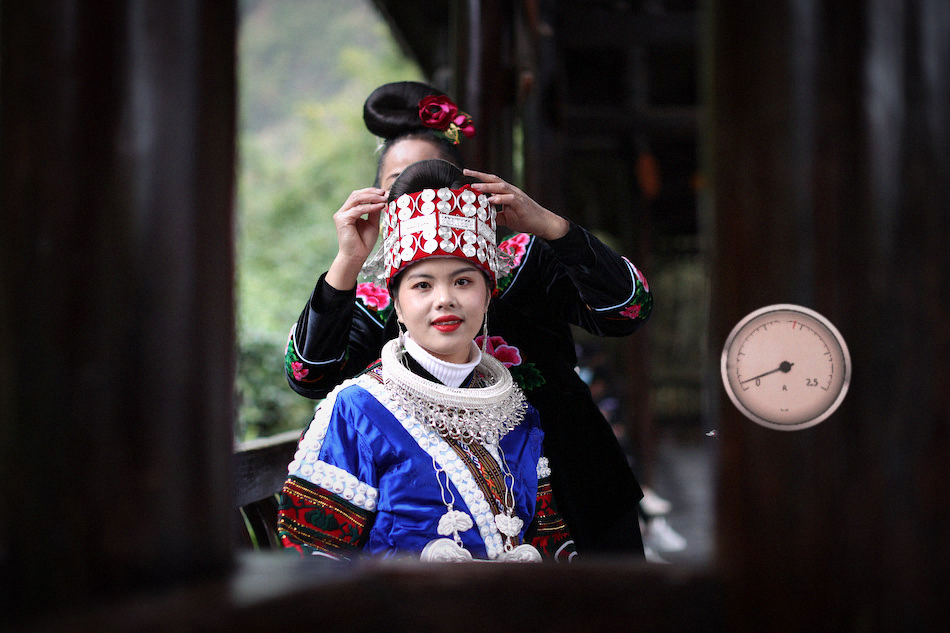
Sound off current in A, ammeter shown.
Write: 0.1 A
